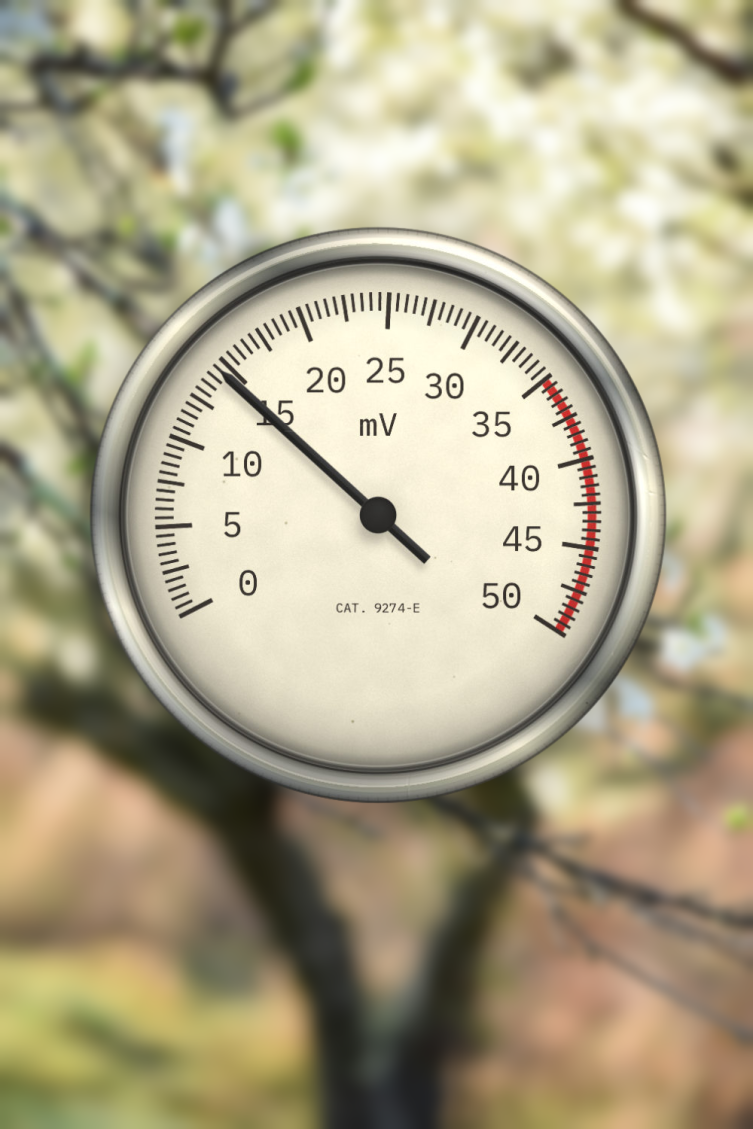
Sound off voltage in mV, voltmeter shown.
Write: 14.5 mV
